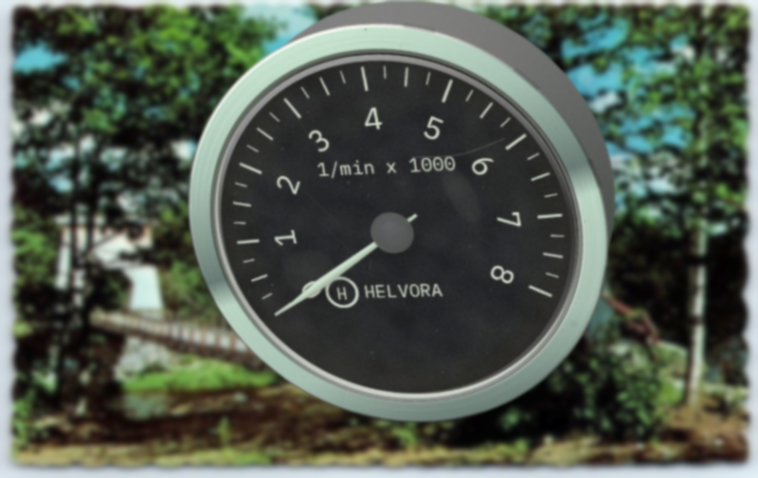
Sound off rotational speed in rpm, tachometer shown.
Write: 0 rpm
